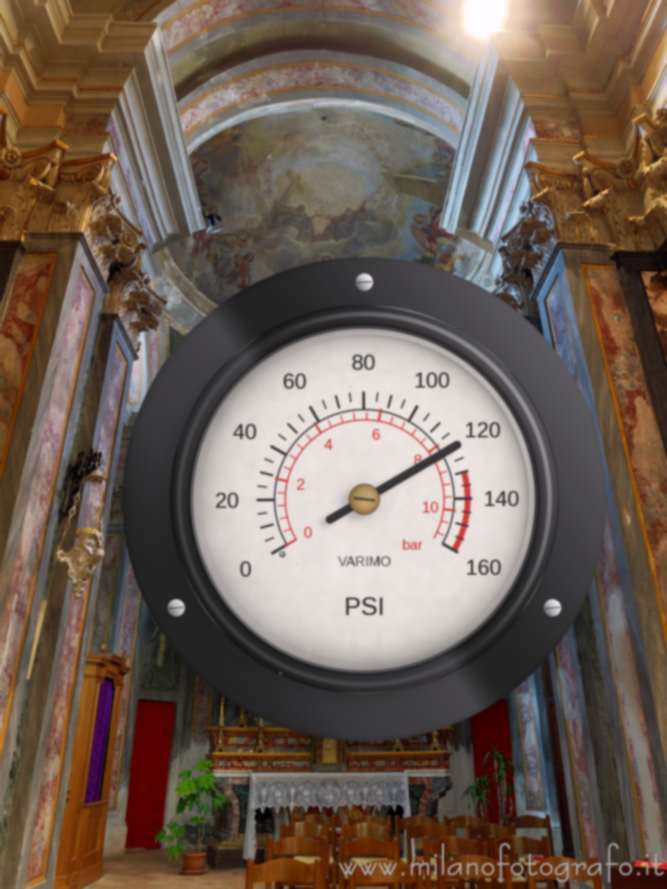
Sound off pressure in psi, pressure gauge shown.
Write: 120 psi
